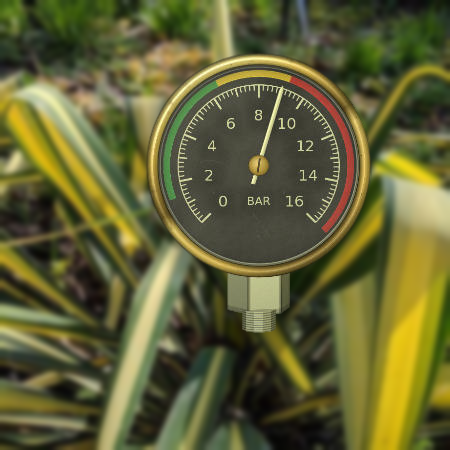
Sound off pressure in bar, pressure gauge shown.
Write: 9 bar
